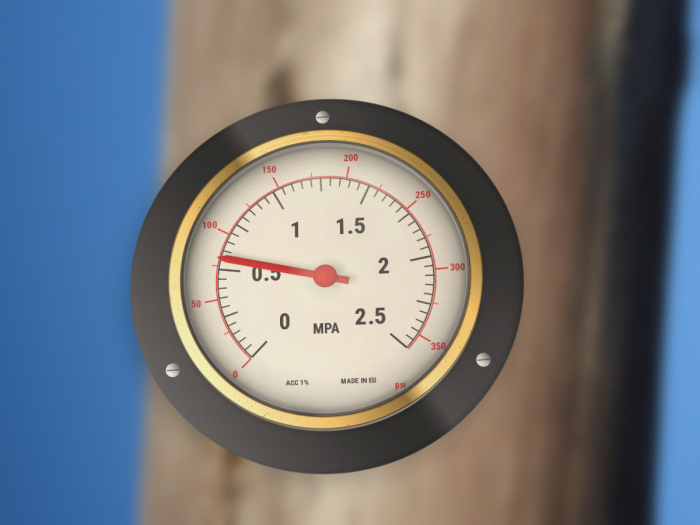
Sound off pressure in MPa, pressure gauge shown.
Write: 0.55 MPa
